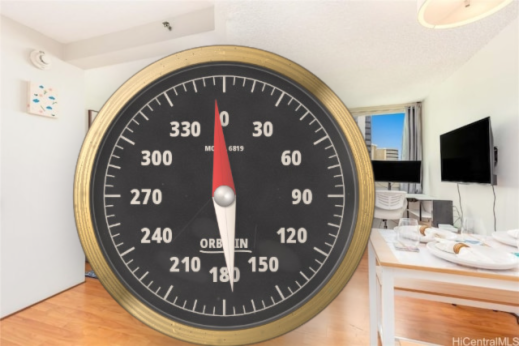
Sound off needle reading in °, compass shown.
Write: 355 °
